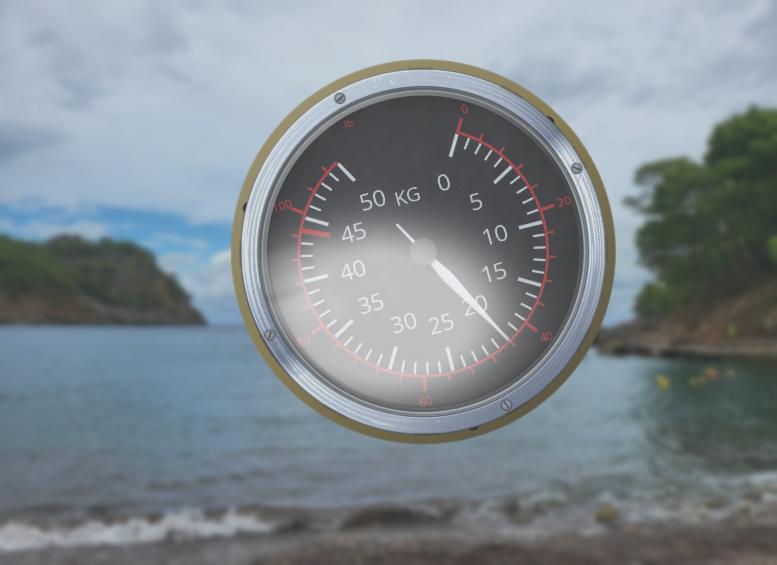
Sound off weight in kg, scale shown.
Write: 20 kg
